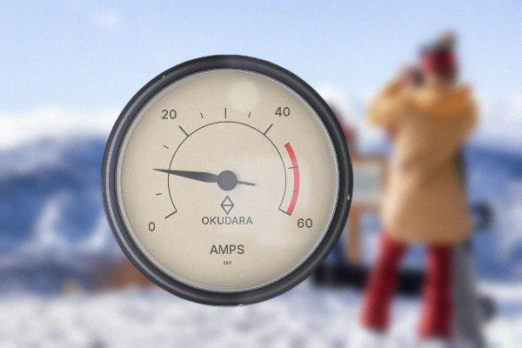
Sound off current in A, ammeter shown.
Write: 10 A
